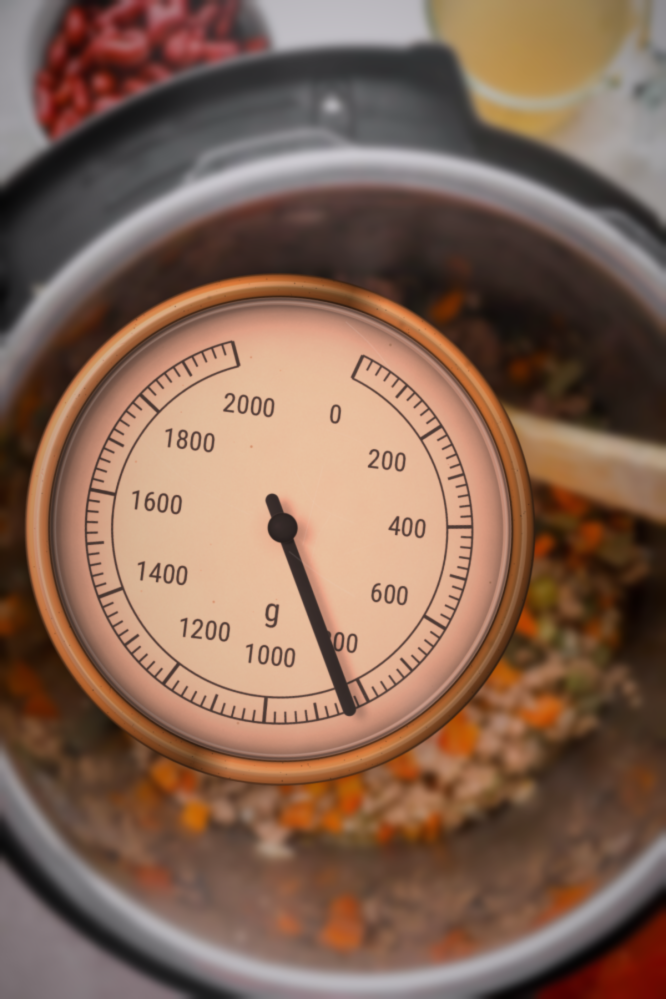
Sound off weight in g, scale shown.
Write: 840 g
